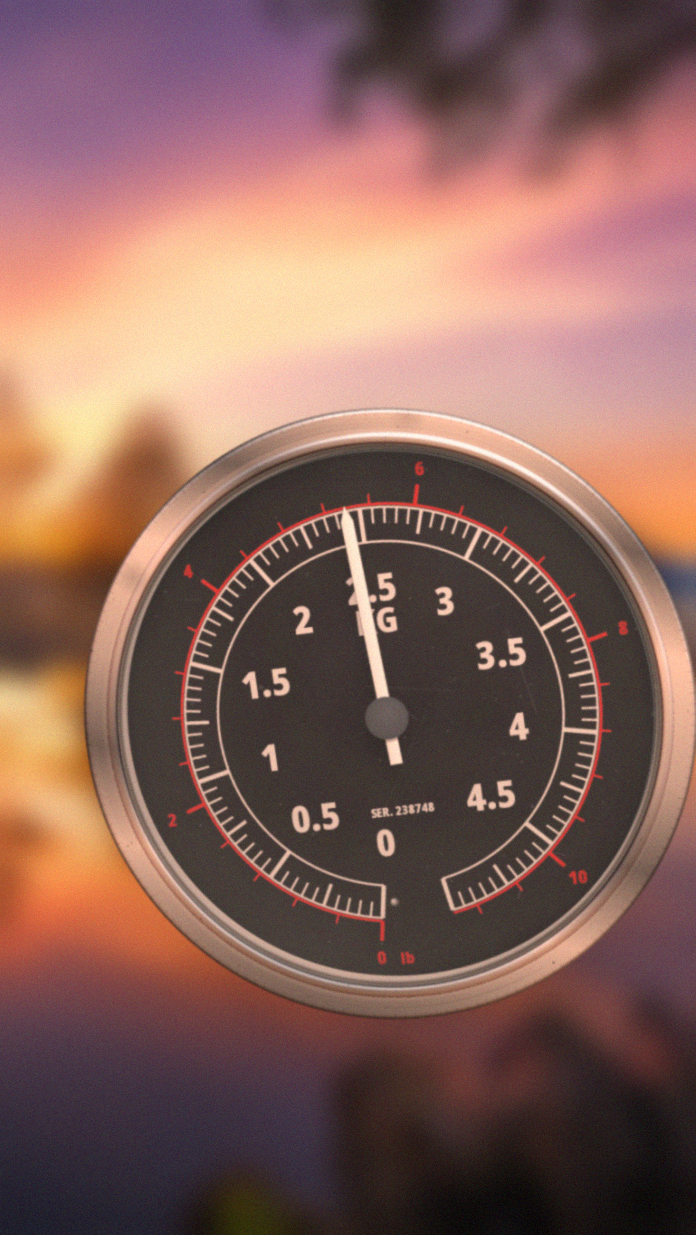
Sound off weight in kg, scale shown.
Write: 2.45 kg
